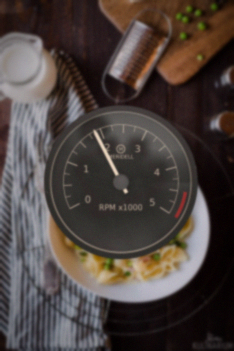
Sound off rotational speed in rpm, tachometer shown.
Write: 1875 rpm
